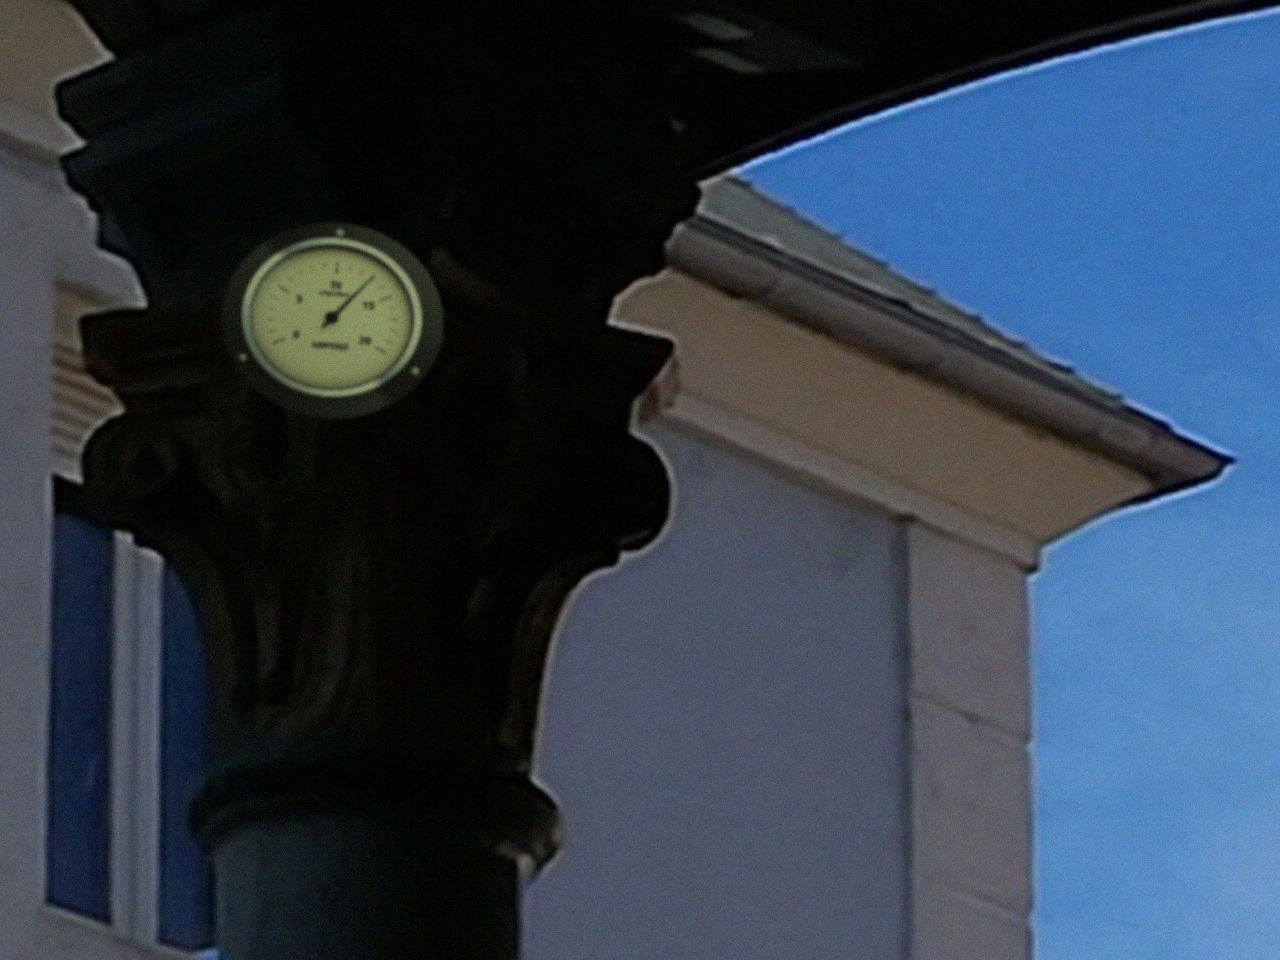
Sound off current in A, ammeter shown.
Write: 13 A
